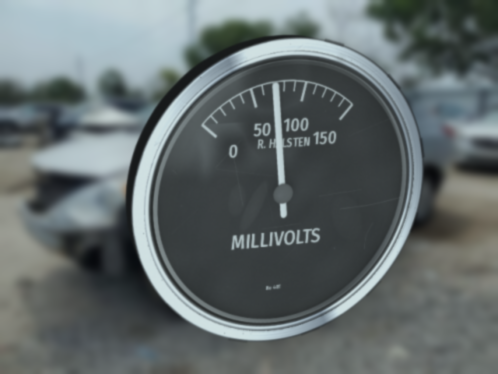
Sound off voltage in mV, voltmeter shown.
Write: 70 mV
